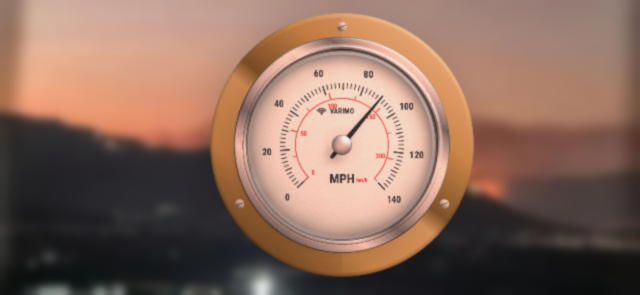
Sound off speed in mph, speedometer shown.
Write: 90 mph
